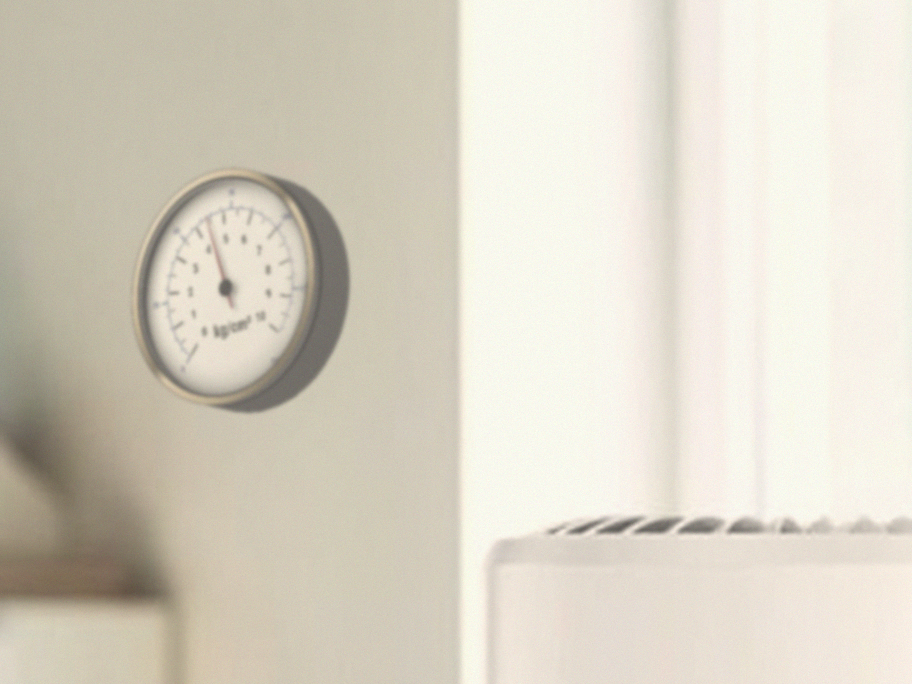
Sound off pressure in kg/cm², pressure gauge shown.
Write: 4.5 kg/cm²
